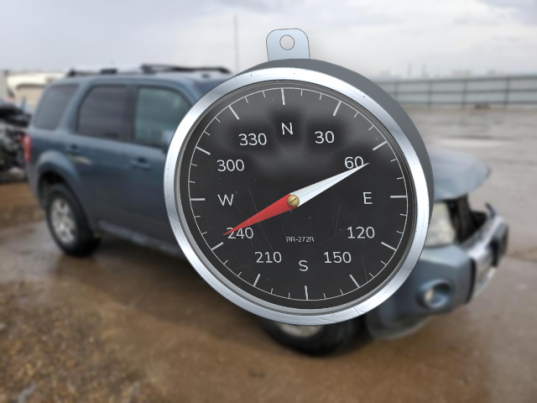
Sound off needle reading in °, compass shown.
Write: 245 °
